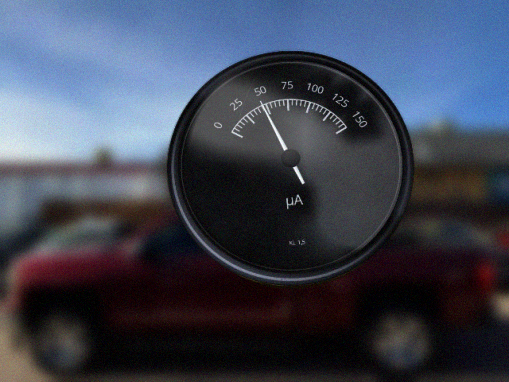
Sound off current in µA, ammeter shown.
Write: 45 µA
